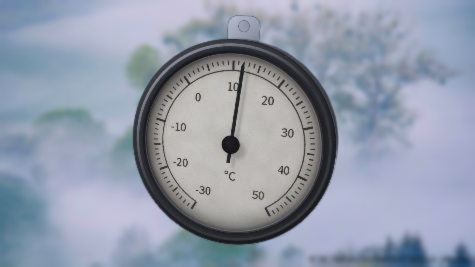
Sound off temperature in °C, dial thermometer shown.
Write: 12 °C
